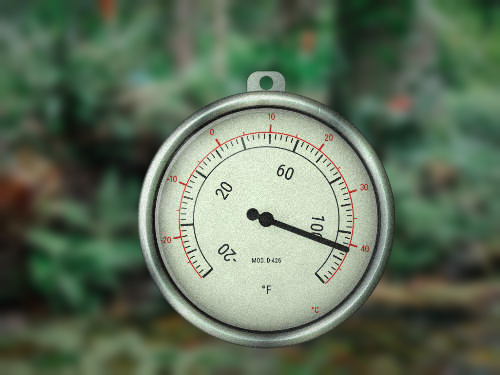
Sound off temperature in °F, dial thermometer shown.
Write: 106 °F
